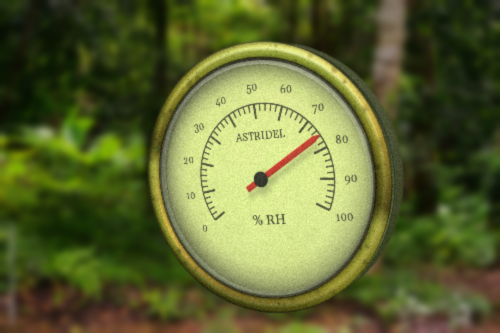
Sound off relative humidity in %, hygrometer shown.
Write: 76 %
